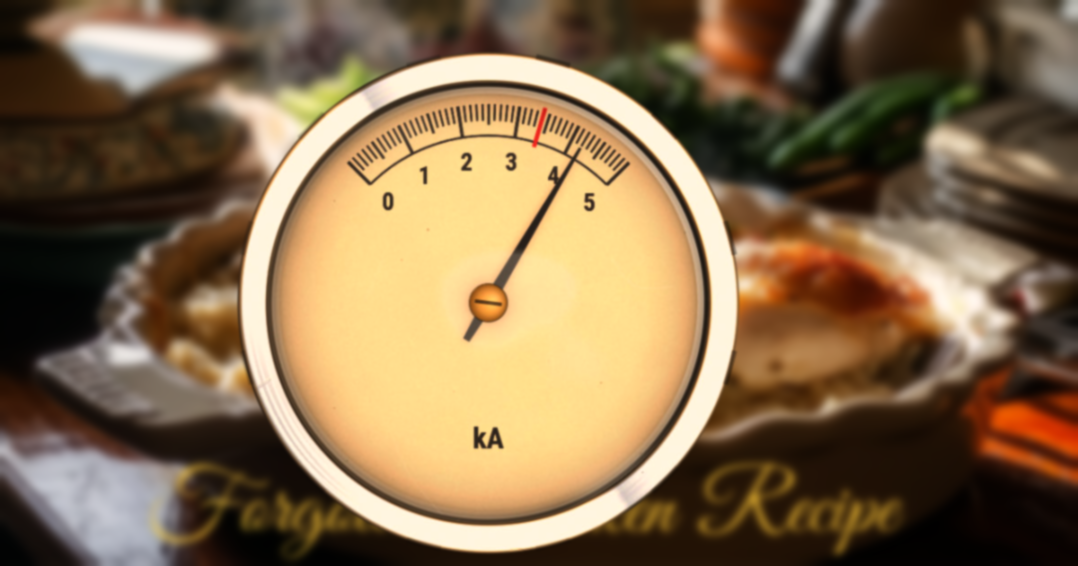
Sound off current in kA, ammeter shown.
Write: 4.2 kA
